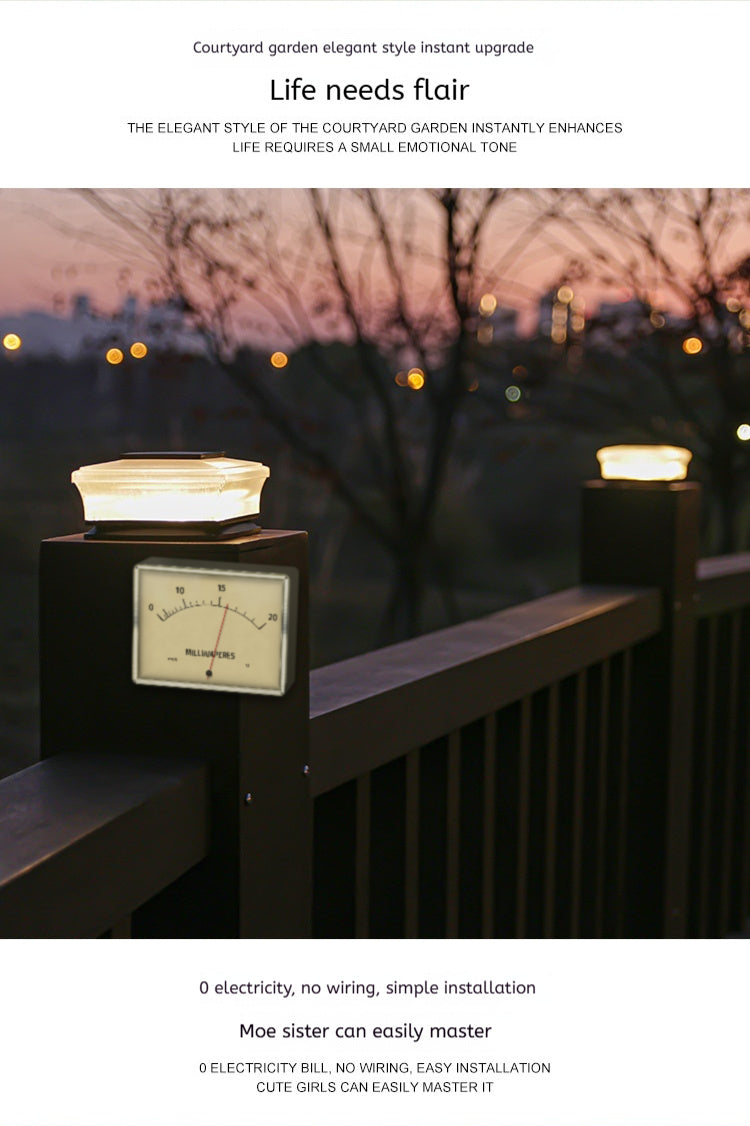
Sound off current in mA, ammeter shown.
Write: 16 mA
